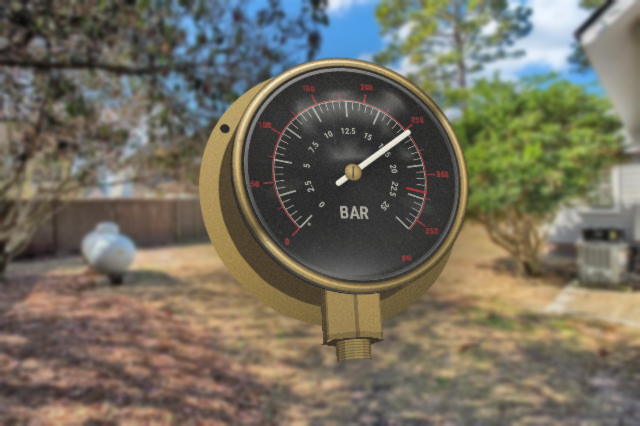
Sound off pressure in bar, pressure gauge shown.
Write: 17.5 bar
